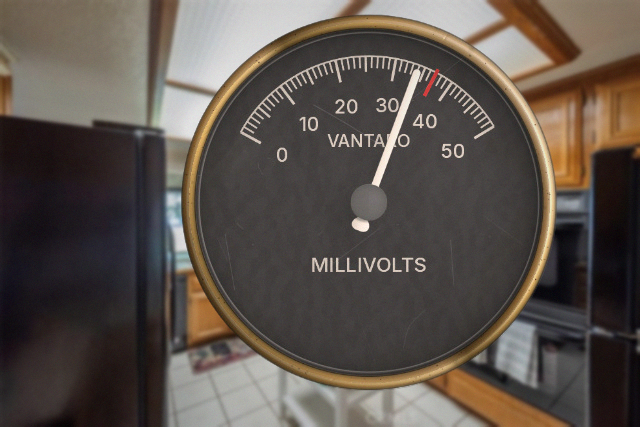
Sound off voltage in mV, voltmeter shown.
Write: 34 mV
